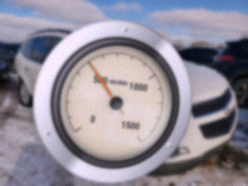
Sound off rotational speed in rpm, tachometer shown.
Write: 500 rpm
